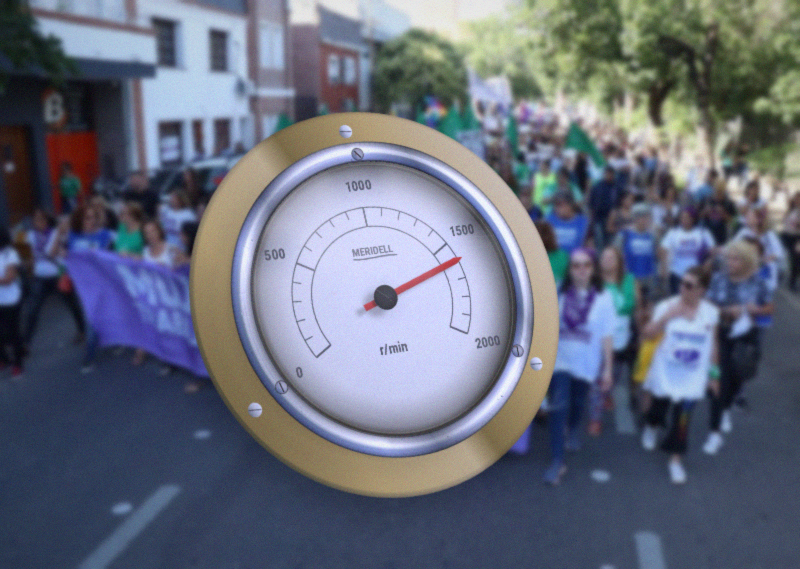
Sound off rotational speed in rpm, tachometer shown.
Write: 1600 rpm
